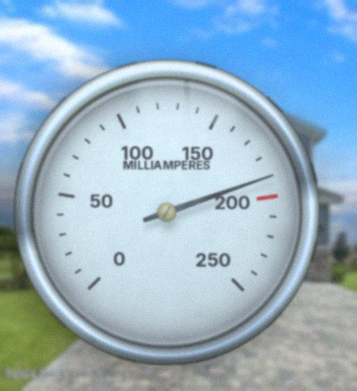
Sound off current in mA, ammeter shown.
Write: 190 mA
